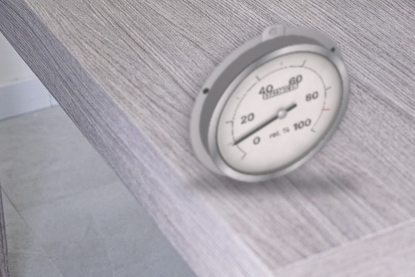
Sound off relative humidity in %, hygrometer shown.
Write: 10 %
